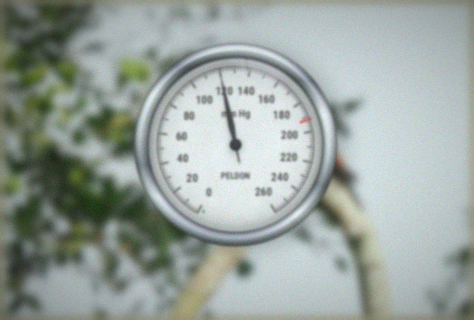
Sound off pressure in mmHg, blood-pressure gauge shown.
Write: 120 mmHg
